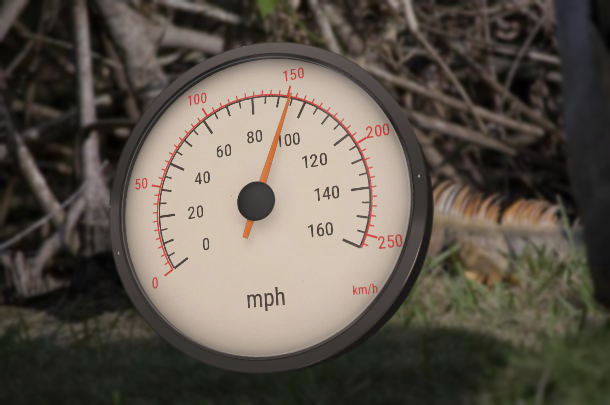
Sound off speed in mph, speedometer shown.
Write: 95 mph
